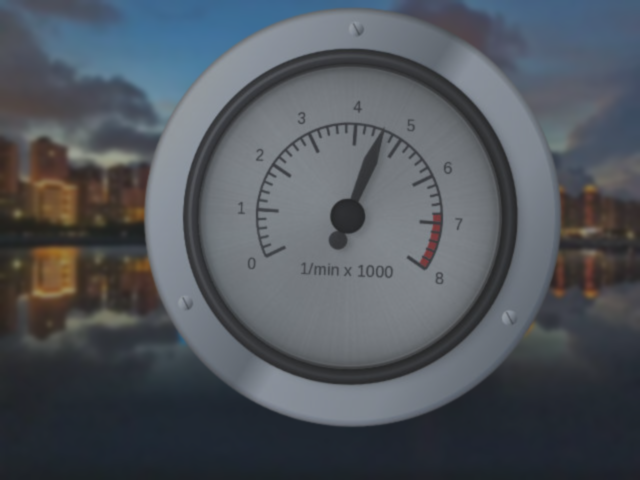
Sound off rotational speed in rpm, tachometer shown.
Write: 4600 rpm
